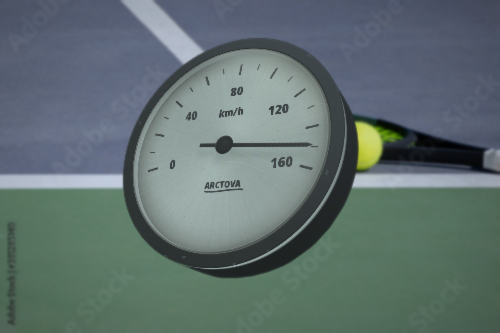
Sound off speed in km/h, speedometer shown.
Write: 150 km/h
